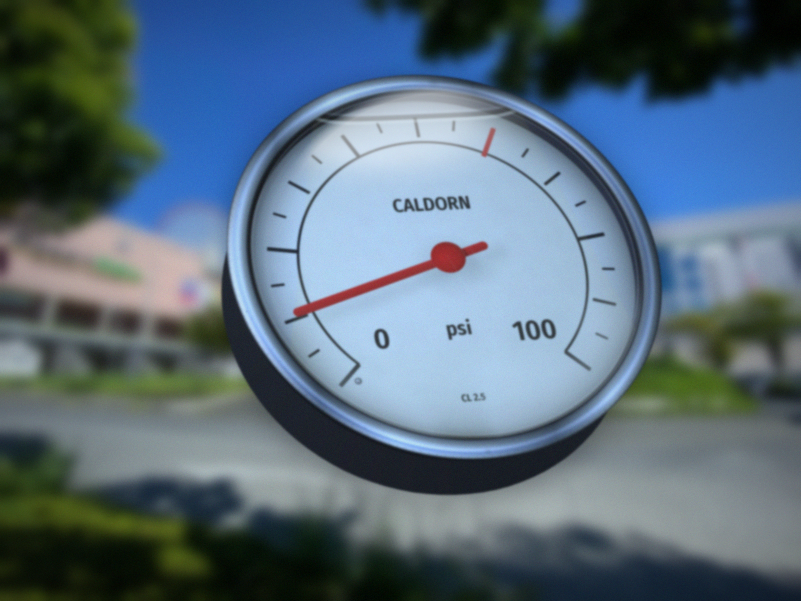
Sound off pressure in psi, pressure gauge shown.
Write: 10 psi
